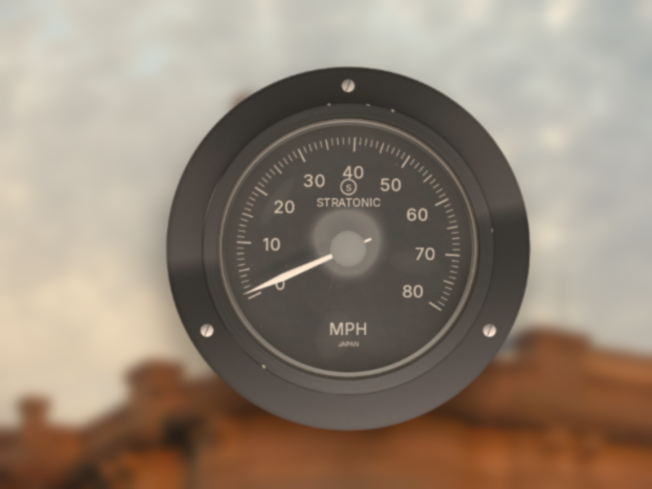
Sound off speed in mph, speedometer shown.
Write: 1 mph
